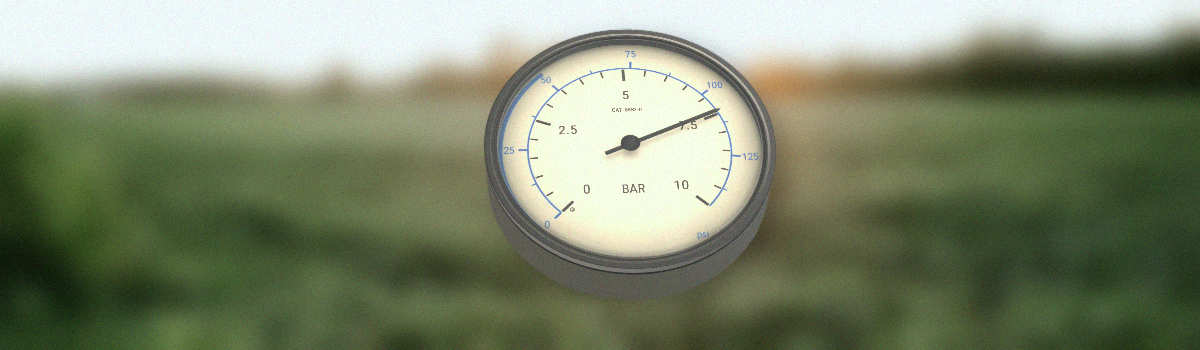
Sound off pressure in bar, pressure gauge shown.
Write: 7.5 bar
